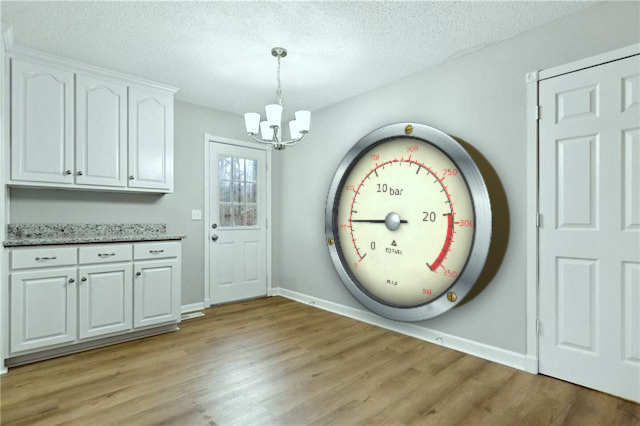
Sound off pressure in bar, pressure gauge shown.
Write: 4 bar
